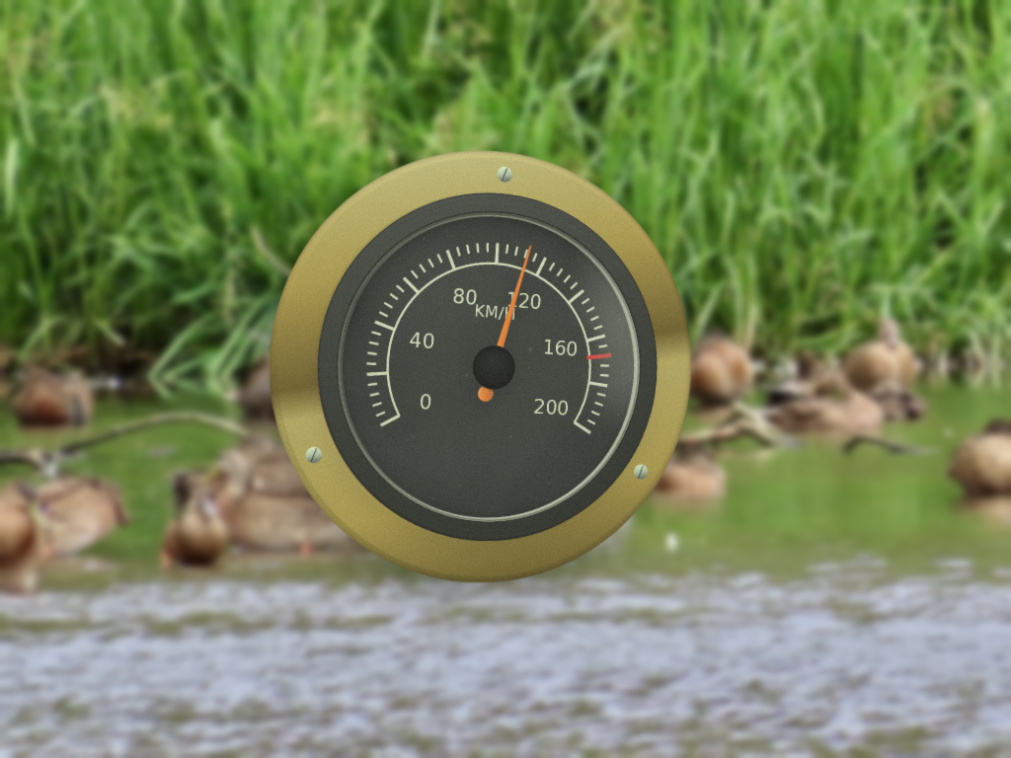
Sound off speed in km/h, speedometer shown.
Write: 112 km/h
